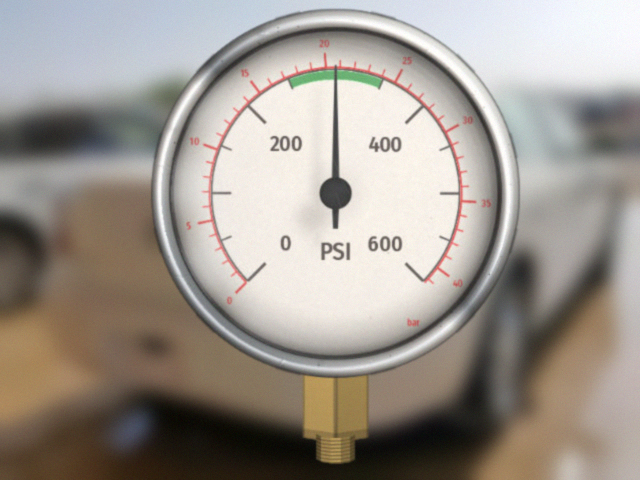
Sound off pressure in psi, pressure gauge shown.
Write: 300 psi
